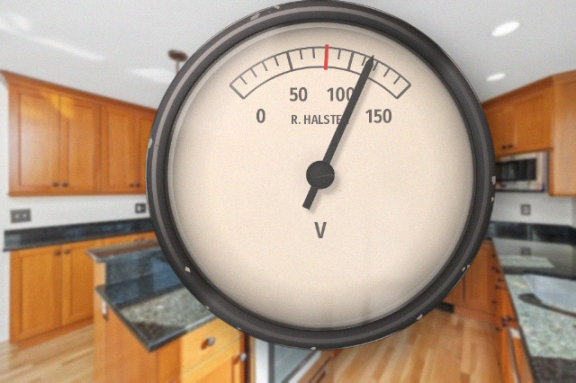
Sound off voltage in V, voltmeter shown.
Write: 115 V
